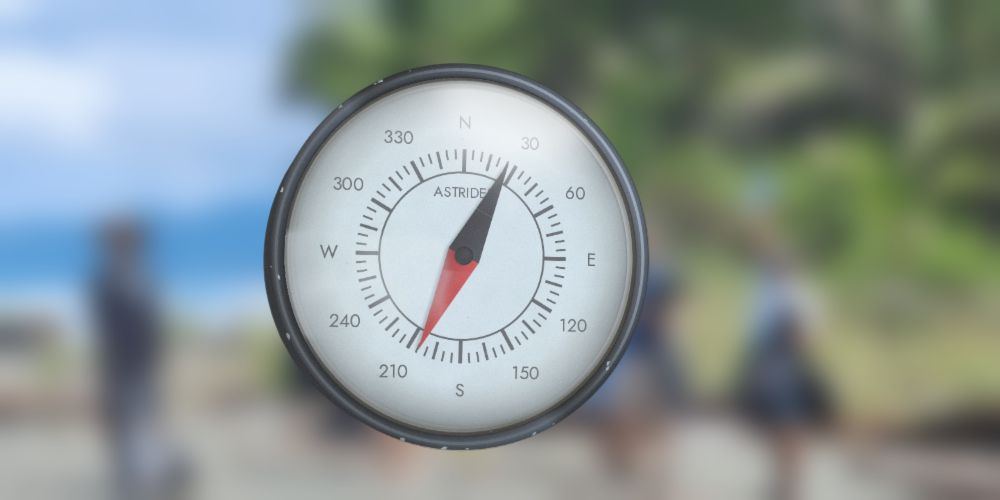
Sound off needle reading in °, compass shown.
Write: 205 °
